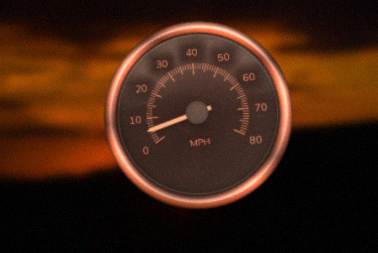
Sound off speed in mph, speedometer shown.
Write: 5 mph
